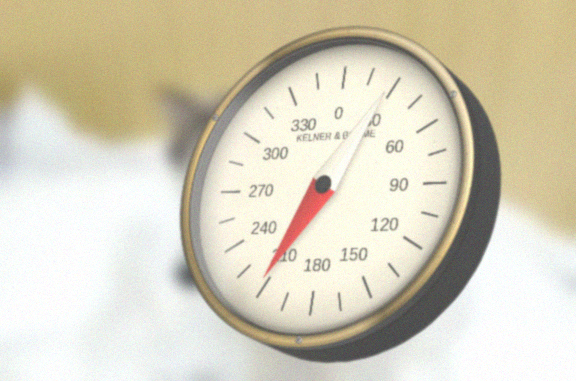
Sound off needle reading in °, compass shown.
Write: 210 °
